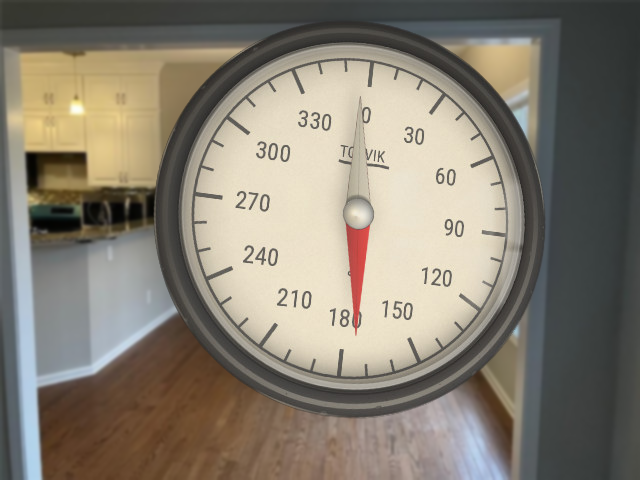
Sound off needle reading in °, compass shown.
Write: 175 °
